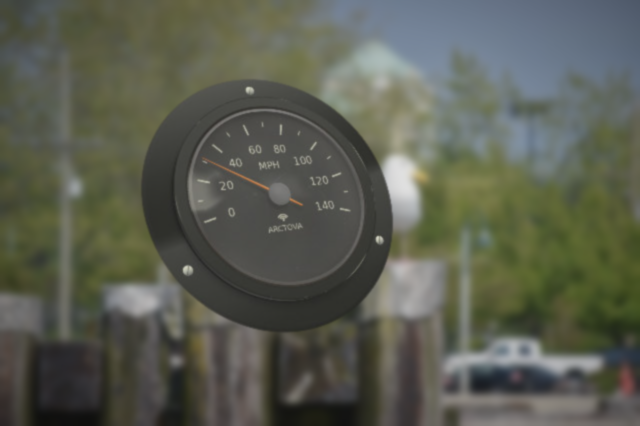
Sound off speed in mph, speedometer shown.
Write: 30 mph
